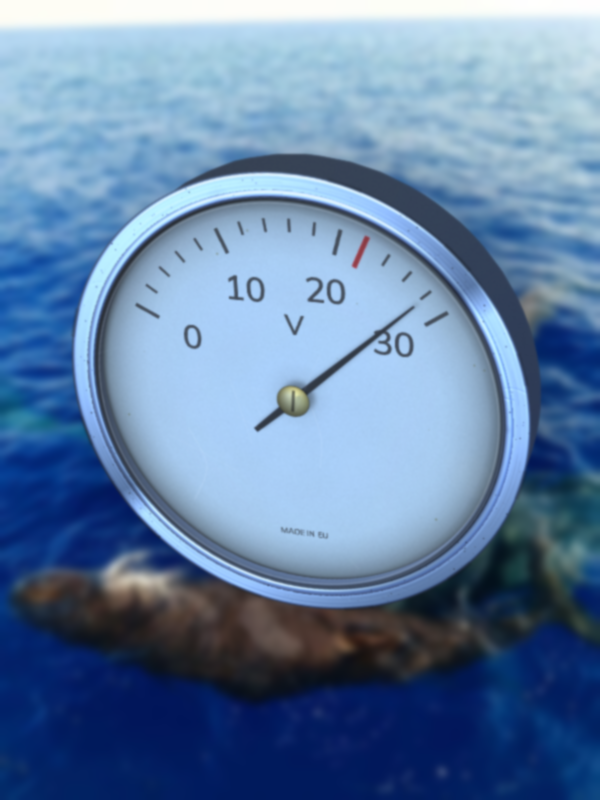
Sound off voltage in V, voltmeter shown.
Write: 28 V
